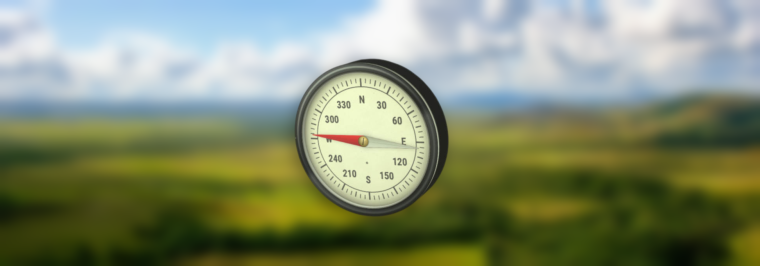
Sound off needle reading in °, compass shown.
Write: 275 °
